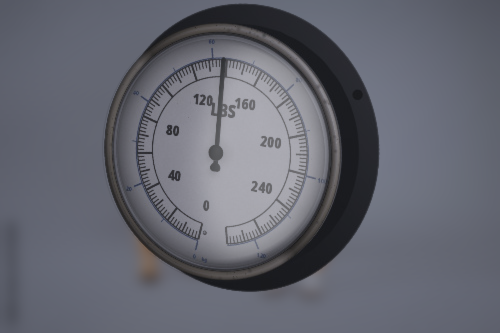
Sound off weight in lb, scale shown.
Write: 140 lb
